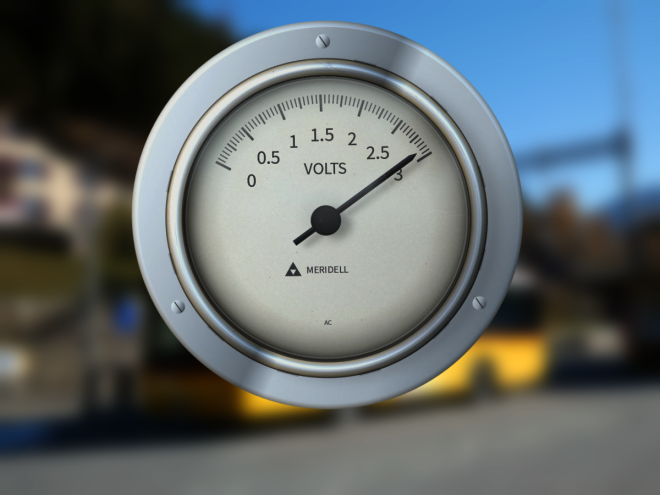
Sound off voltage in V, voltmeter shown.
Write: 2.9 V
